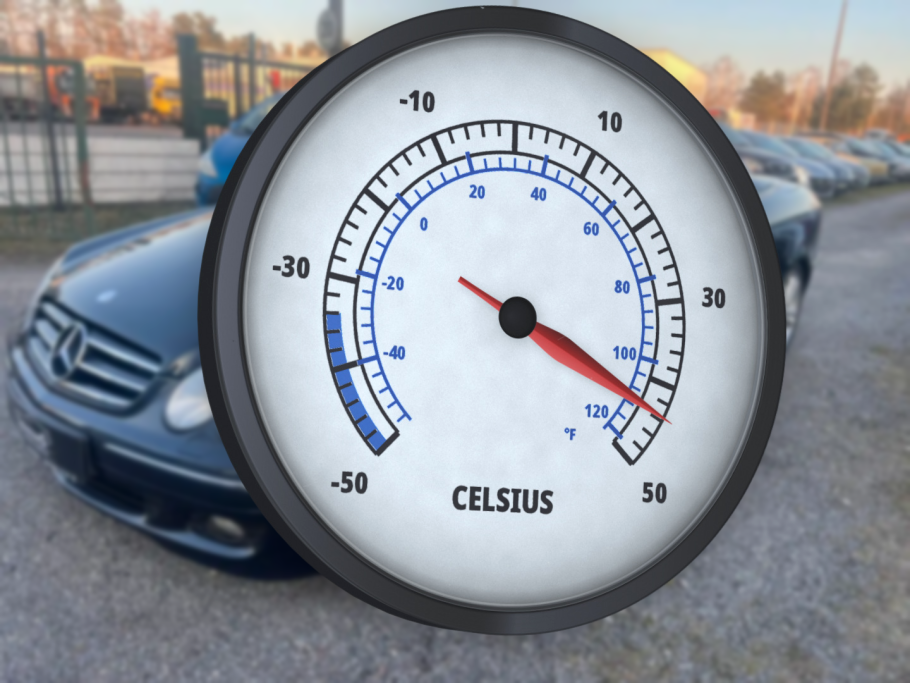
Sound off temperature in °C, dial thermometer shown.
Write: 44 °C
